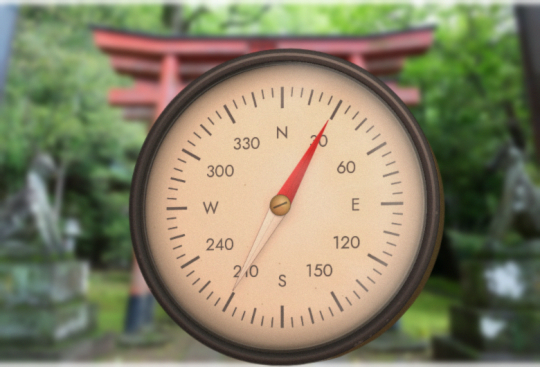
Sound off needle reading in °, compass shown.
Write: 30 °
